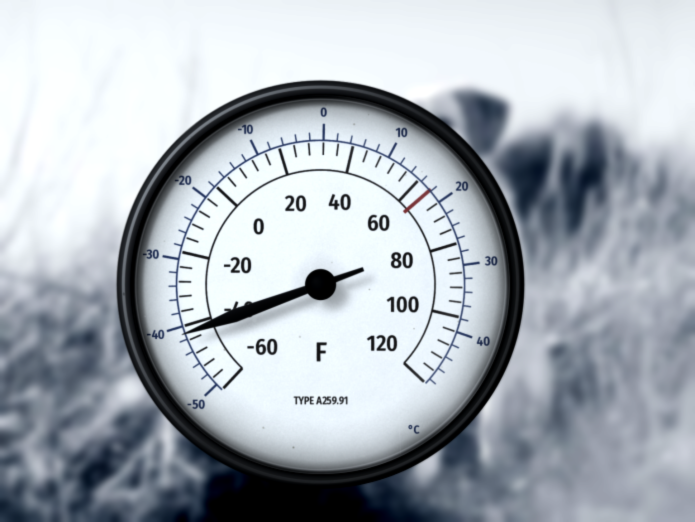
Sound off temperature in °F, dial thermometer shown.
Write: -42 °F
